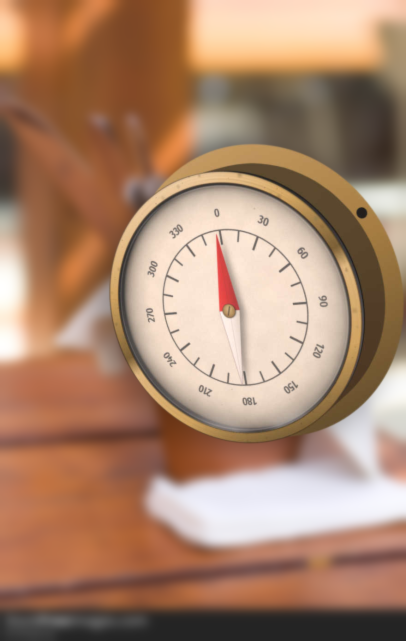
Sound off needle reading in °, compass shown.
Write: 0 °
